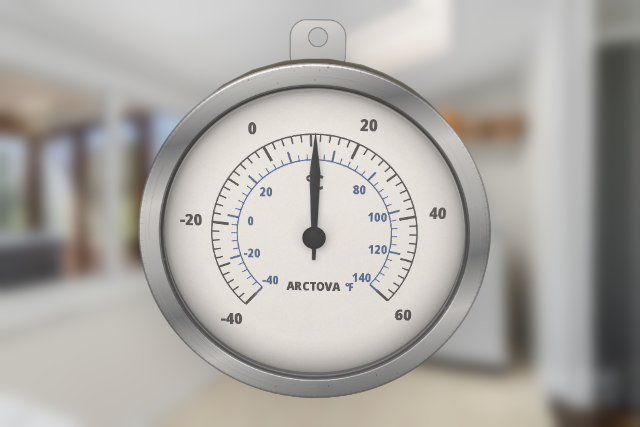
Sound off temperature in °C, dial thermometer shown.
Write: 11 °C
